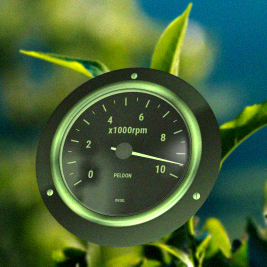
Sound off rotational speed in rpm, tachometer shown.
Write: 9500 rpm
